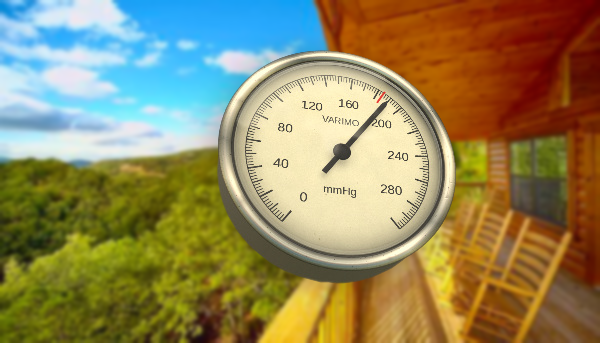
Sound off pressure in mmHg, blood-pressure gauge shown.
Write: 190 mmHg
